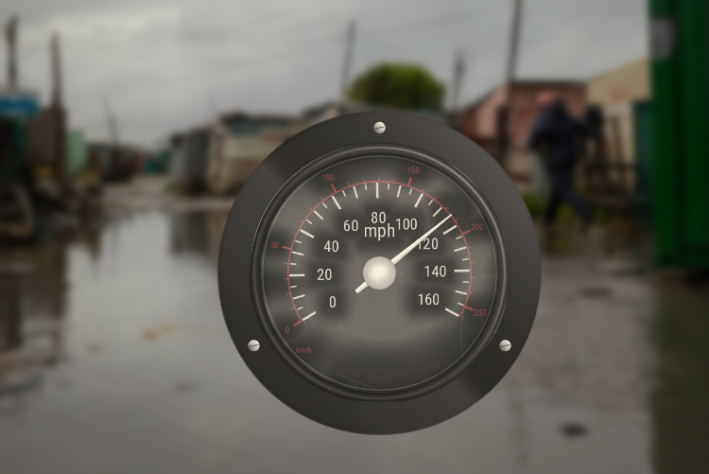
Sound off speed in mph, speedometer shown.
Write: 115 mph
